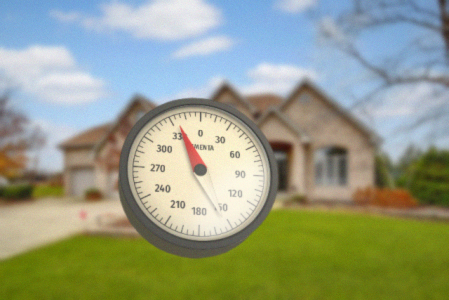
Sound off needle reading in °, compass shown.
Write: 335 °
